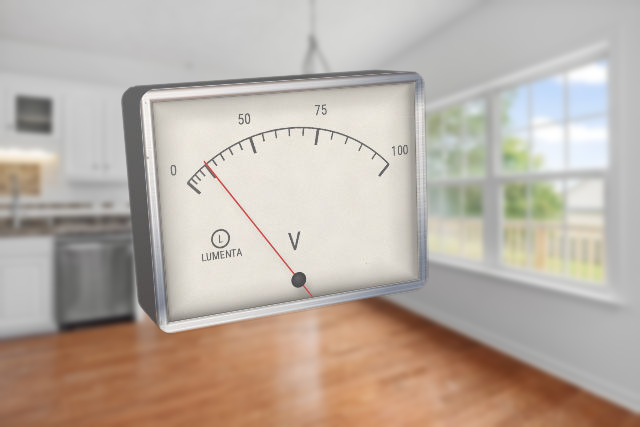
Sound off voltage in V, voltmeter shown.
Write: 25 V
